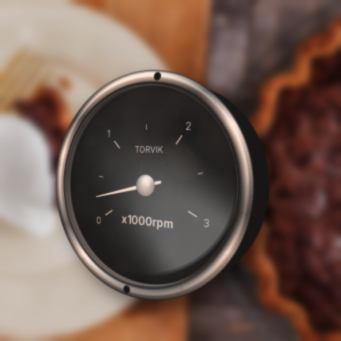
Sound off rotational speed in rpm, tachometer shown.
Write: 250 rpm
